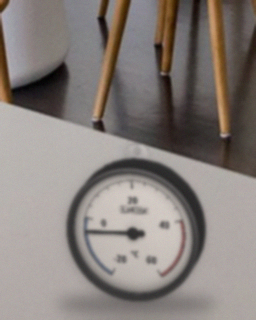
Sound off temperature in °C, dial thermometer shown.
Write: -4 °C
